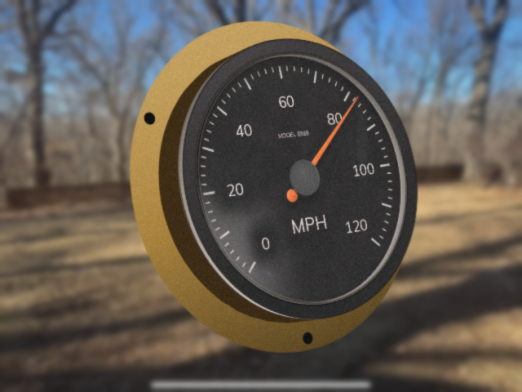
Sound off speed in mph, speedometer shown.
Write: 82 mph
